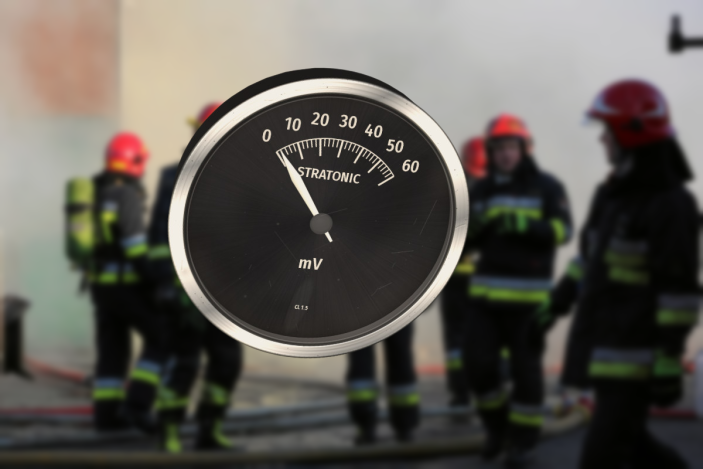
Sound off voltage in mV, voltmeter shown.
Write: 2 mV
